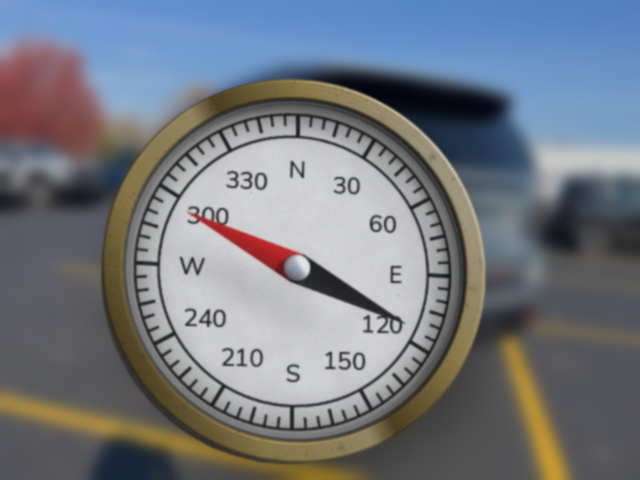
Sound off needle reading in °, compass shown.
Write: 295 °
